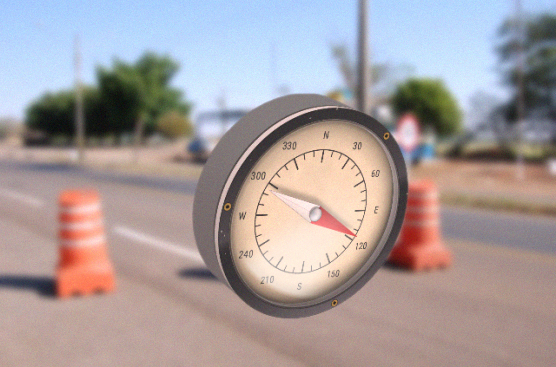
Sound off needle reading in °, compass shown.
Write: 115 °
